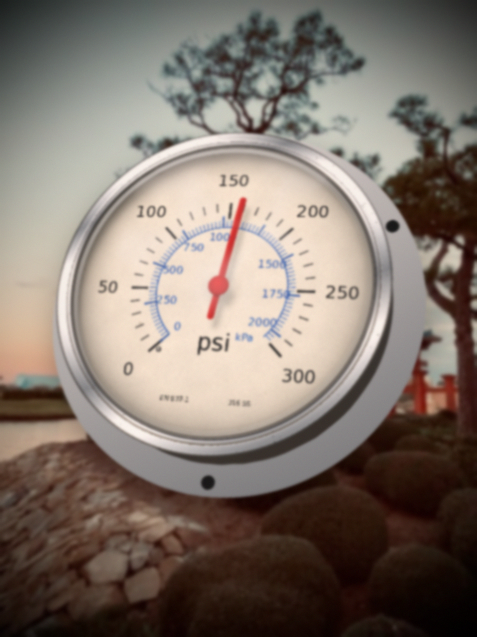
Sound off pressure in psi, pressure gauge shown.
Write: 160 psi
